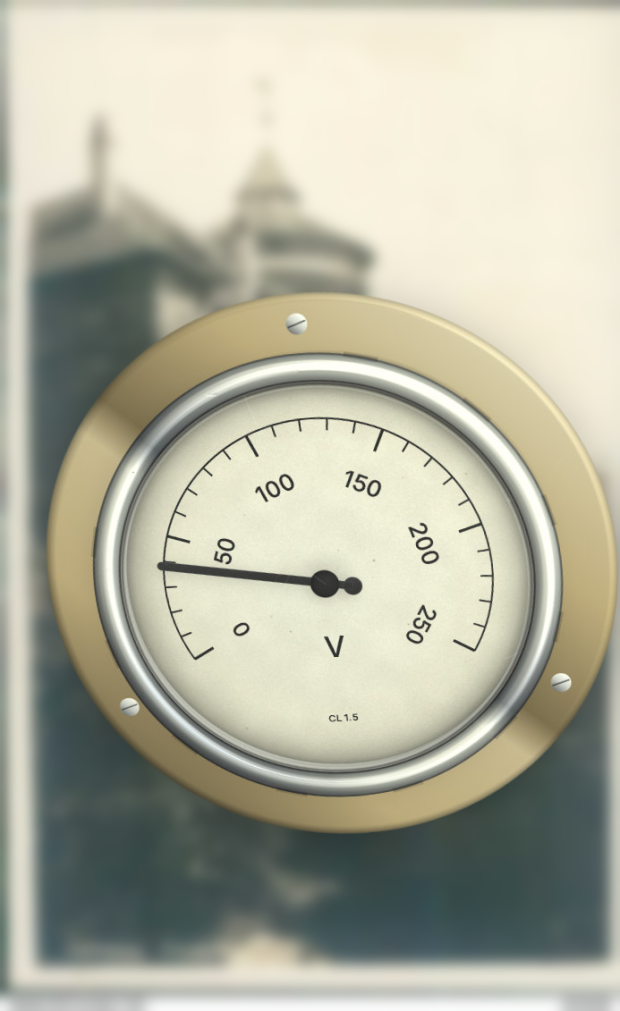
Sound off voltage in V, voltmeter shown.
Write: 40 V
